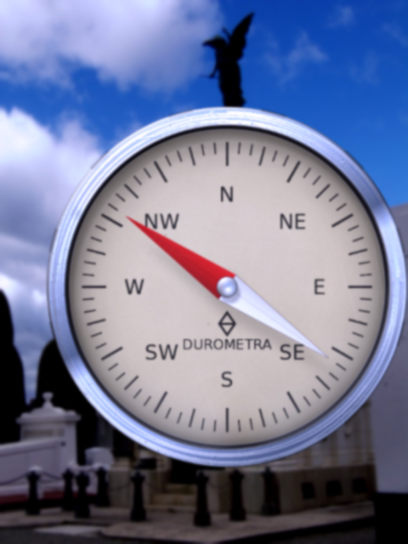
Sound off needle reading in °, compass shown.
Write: 305 °
